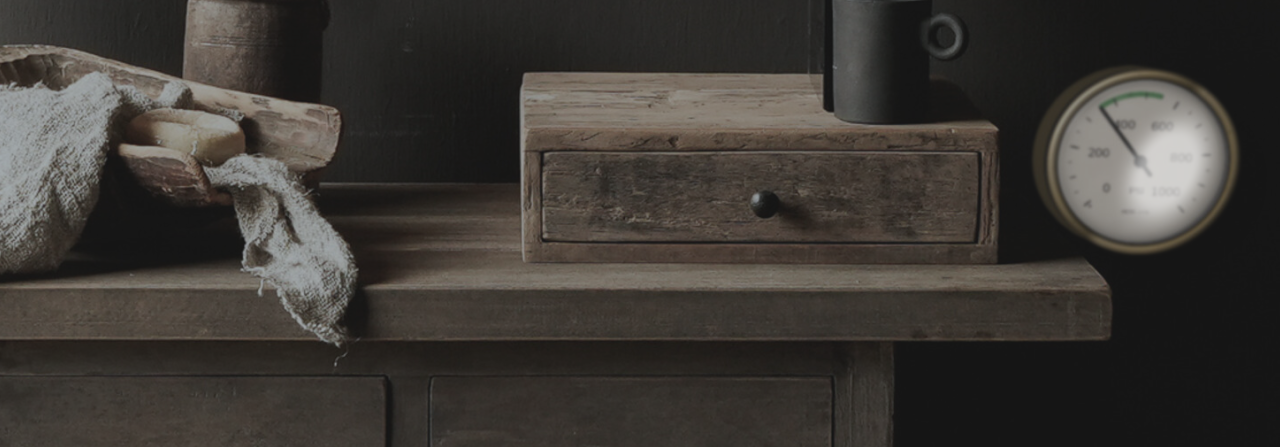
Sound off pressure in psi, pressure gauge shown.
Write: 350 psi
